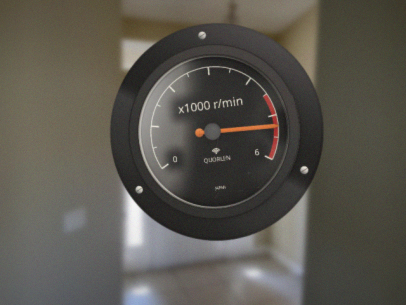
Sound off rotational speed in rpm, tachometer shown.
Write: 5250 rpm
